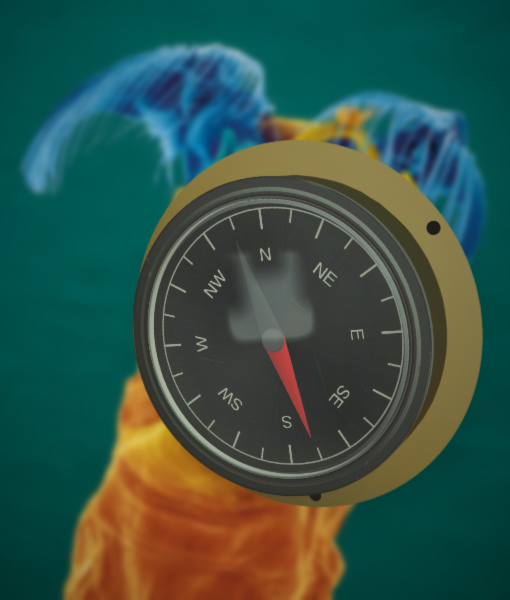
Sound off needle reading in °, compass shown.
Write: 165 °
